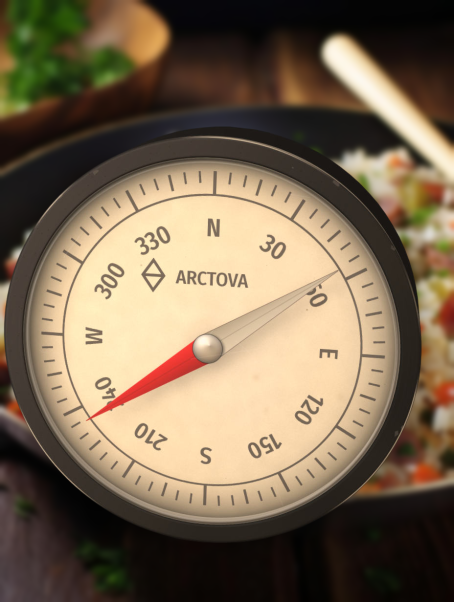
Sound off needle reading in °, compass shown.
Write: 235 °
